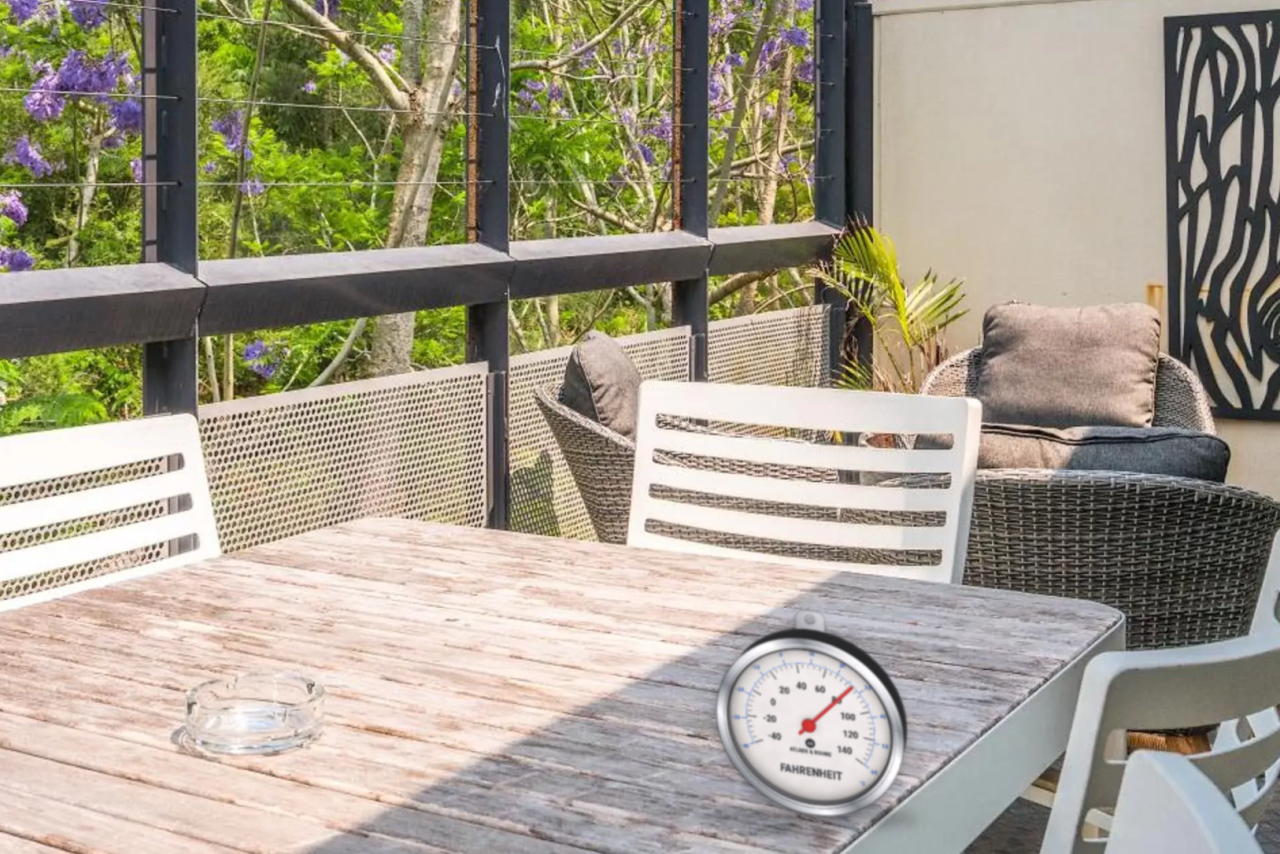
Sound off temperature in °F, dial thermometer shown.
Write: 80 °F
